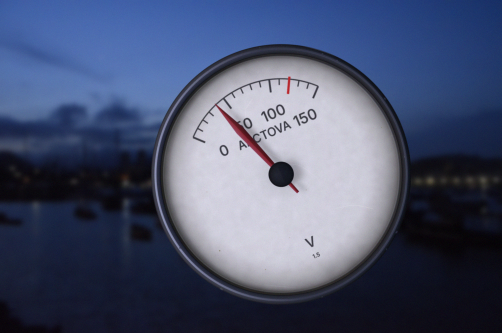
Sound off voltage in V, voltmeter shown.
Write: 40 V
